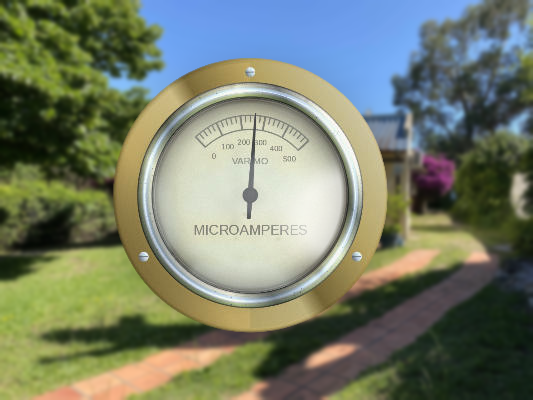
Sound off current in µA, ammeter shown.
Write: 260 µA
